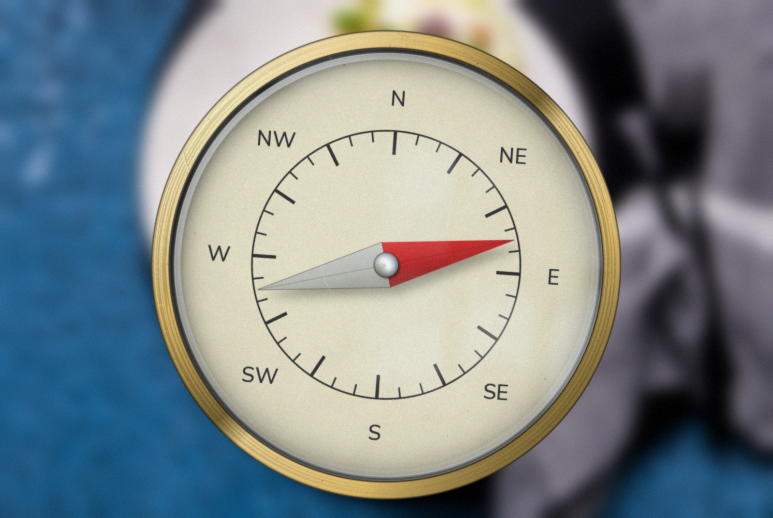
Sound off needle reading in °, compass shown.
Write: 75 °
